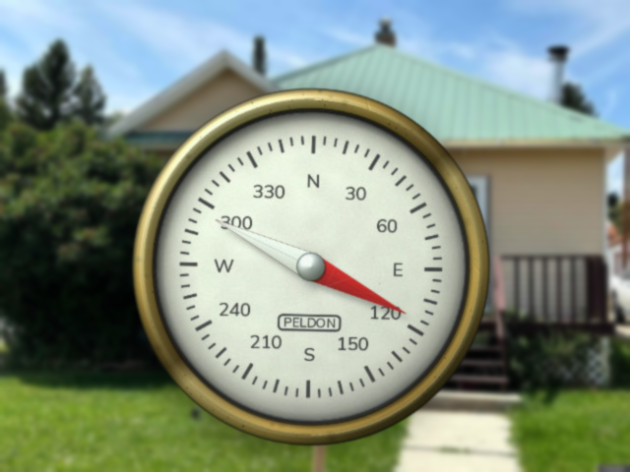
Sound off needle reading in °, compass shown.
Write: 115 °
